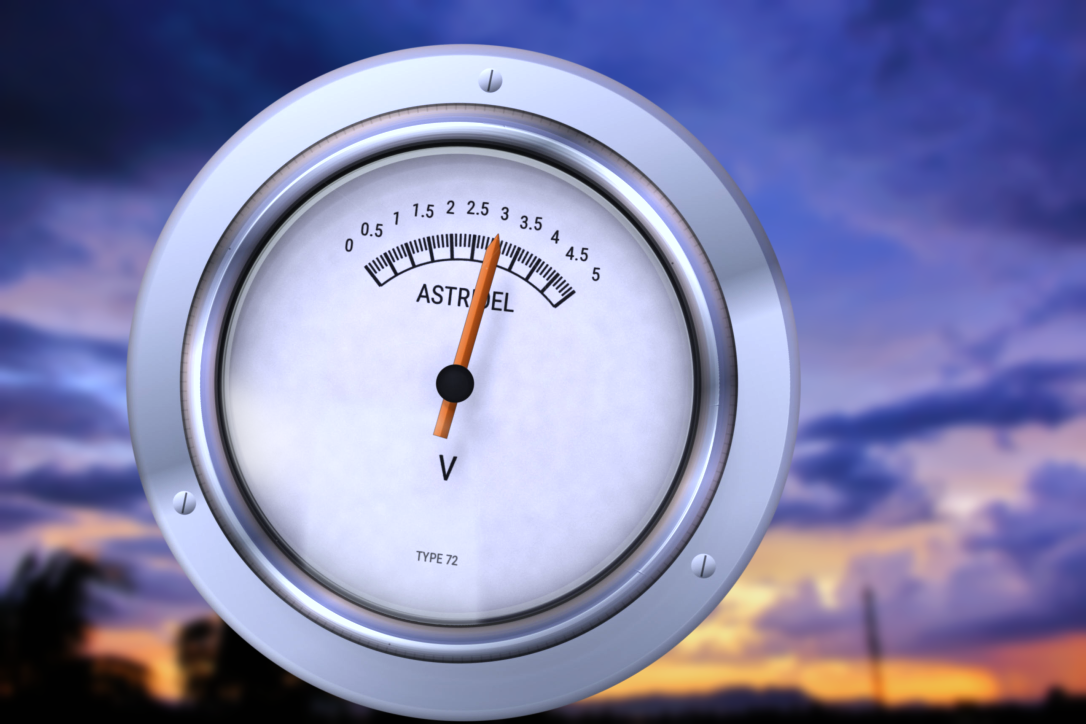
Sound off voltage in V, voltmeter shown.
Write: 3 V
